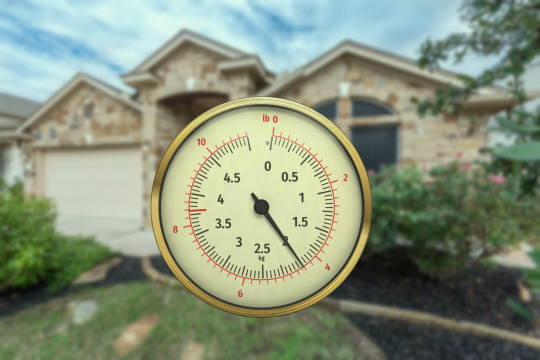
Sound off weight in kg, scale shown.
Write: 2 kg
